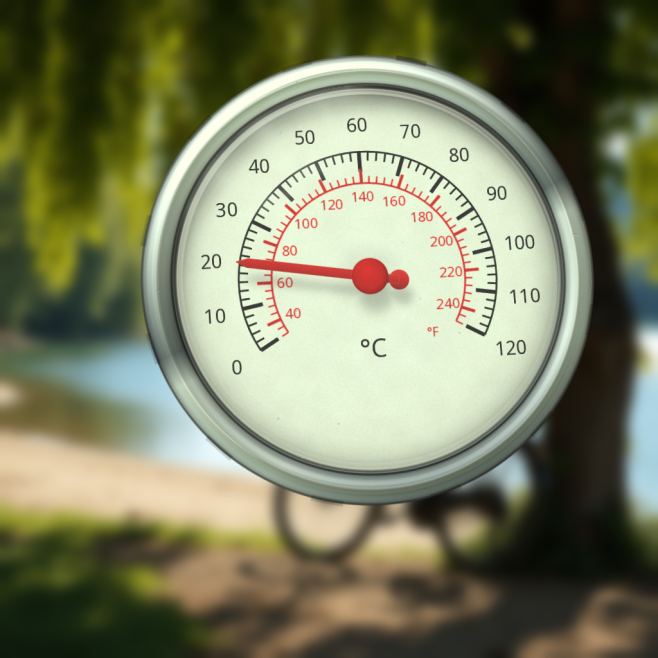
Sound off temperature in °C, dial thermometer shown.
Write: 20 °C
